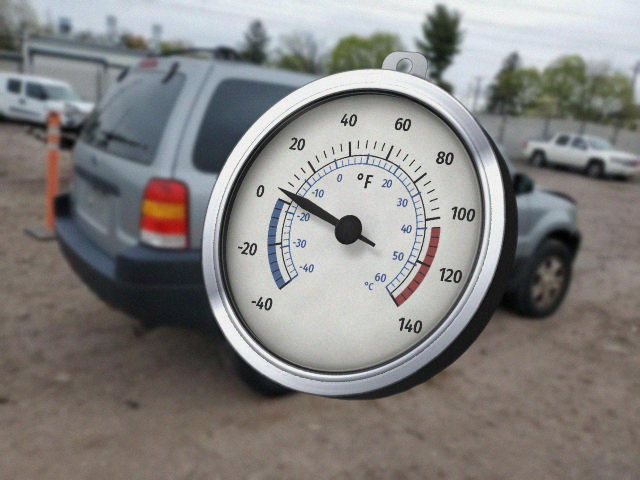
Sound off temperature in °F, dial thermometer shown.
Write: 4 °F
